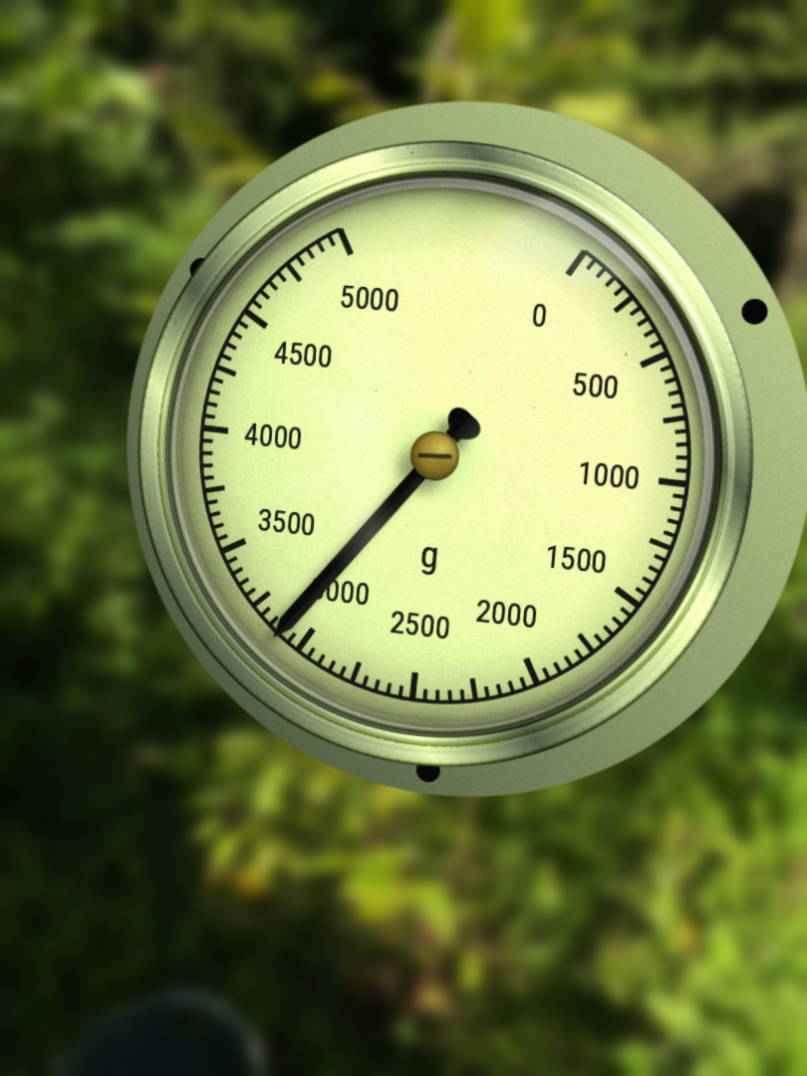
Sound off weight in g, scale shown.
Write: 3100 g
